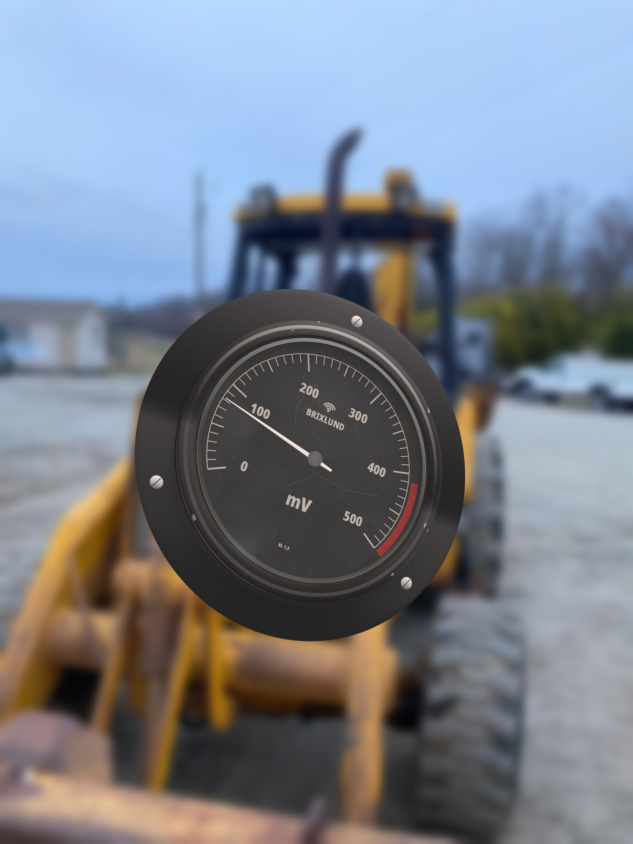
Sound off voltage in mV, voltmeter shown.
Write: 80 mV
